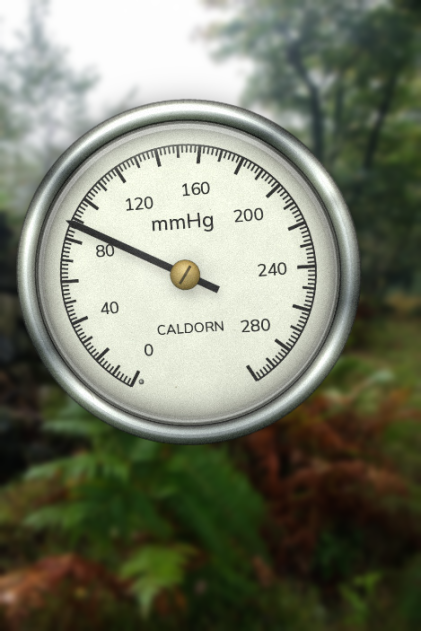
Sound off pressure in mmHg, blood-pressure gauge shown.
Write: 88 mmHg
